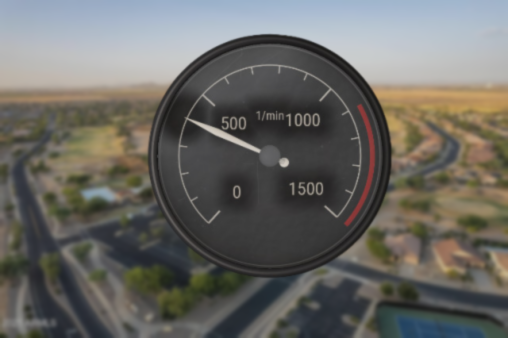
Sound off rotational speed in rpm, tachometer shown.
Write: 400 rpm
